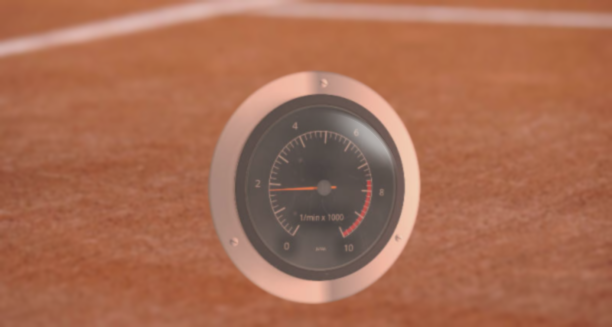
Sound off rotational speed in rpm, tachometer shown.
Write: 1800 rpm
